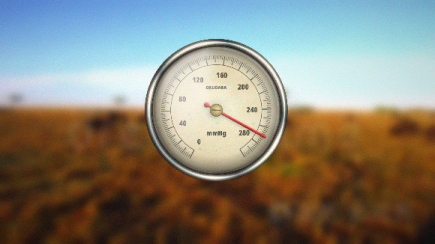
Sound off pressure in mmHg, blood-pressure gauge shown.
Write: 270 mmHg
